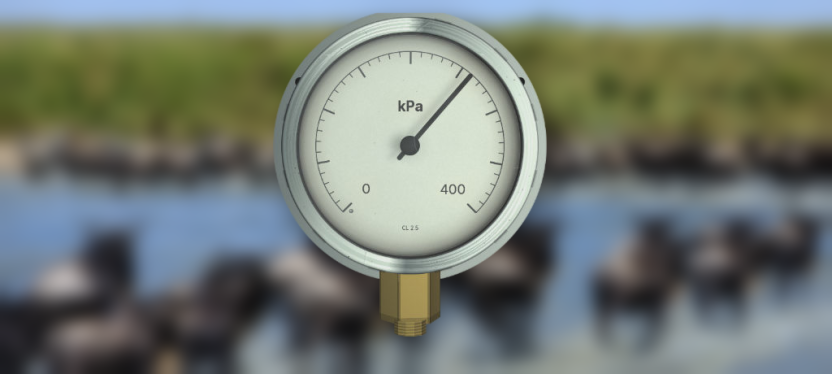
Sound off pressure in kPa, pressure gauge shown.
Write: 260 kPa
